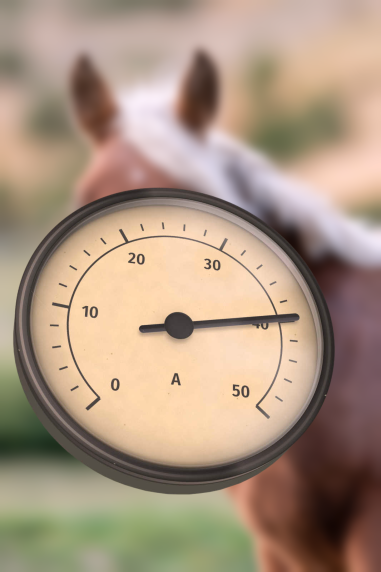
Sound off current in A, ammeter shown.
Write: 40 A
